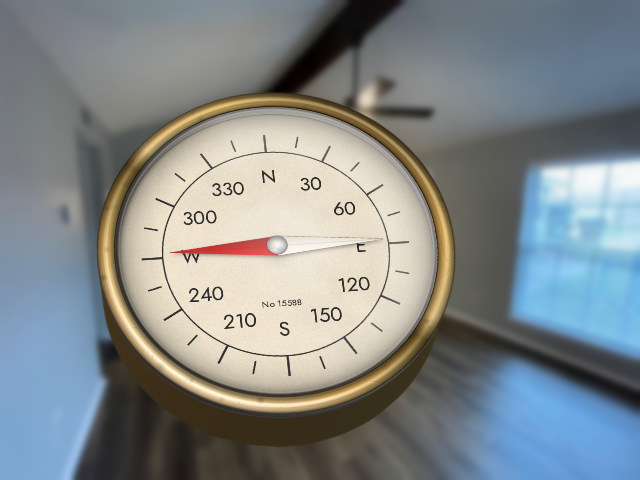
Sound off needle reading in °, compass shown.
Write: 270 °
